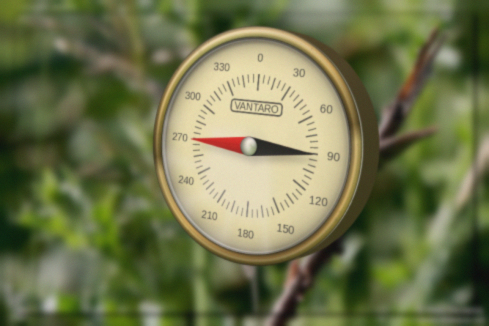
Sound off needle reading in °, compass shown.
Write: 270 °
